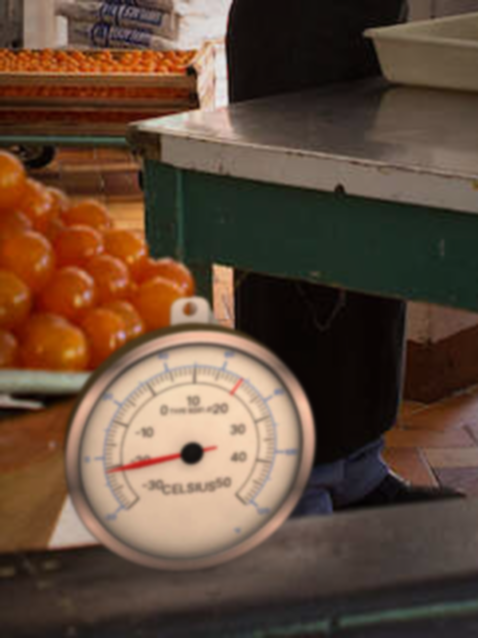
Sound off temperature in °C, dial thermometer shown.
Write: -20 °C
